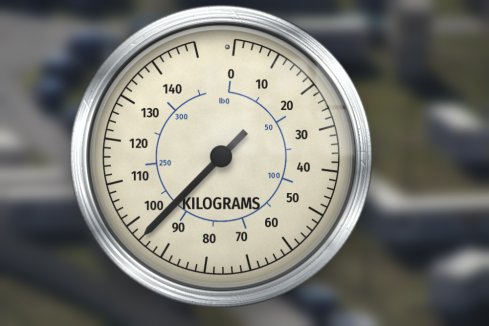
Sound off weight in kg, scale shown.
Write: 96 kg
